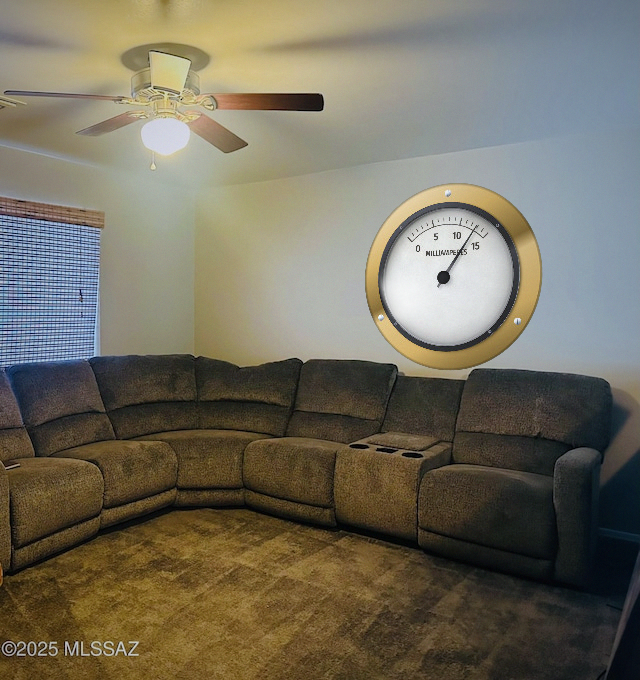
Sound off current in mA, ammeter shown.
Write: 13 mA
